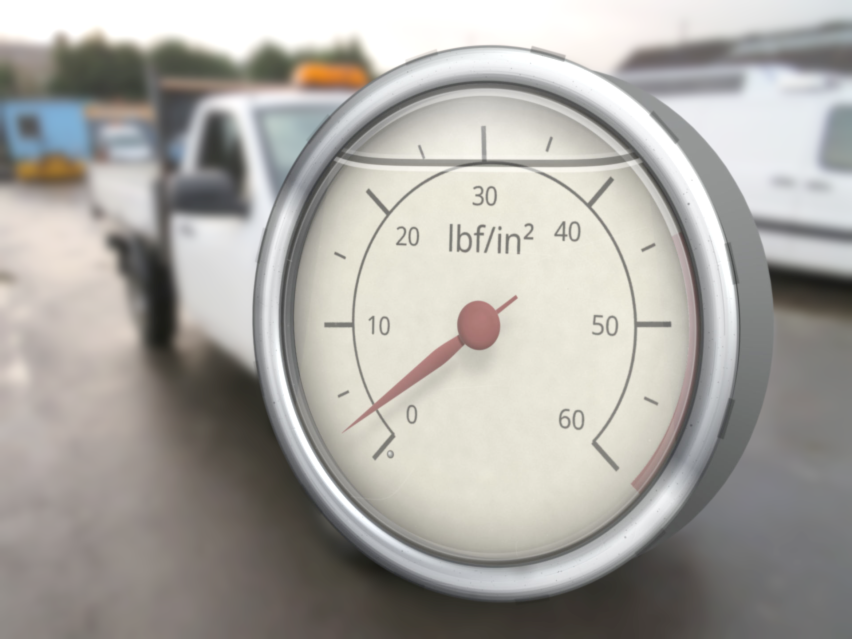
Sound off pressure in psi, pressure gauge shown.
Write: 2.5 psi
